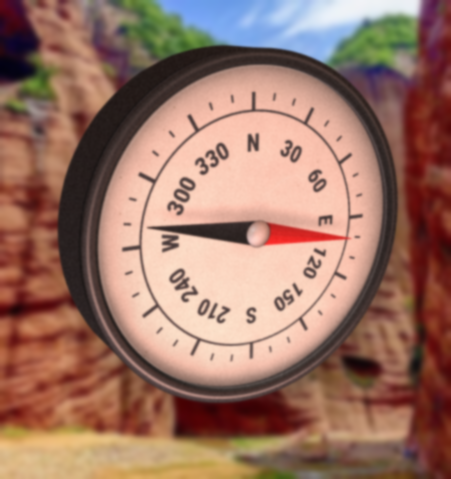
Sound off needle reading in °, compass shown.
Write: 100 °
